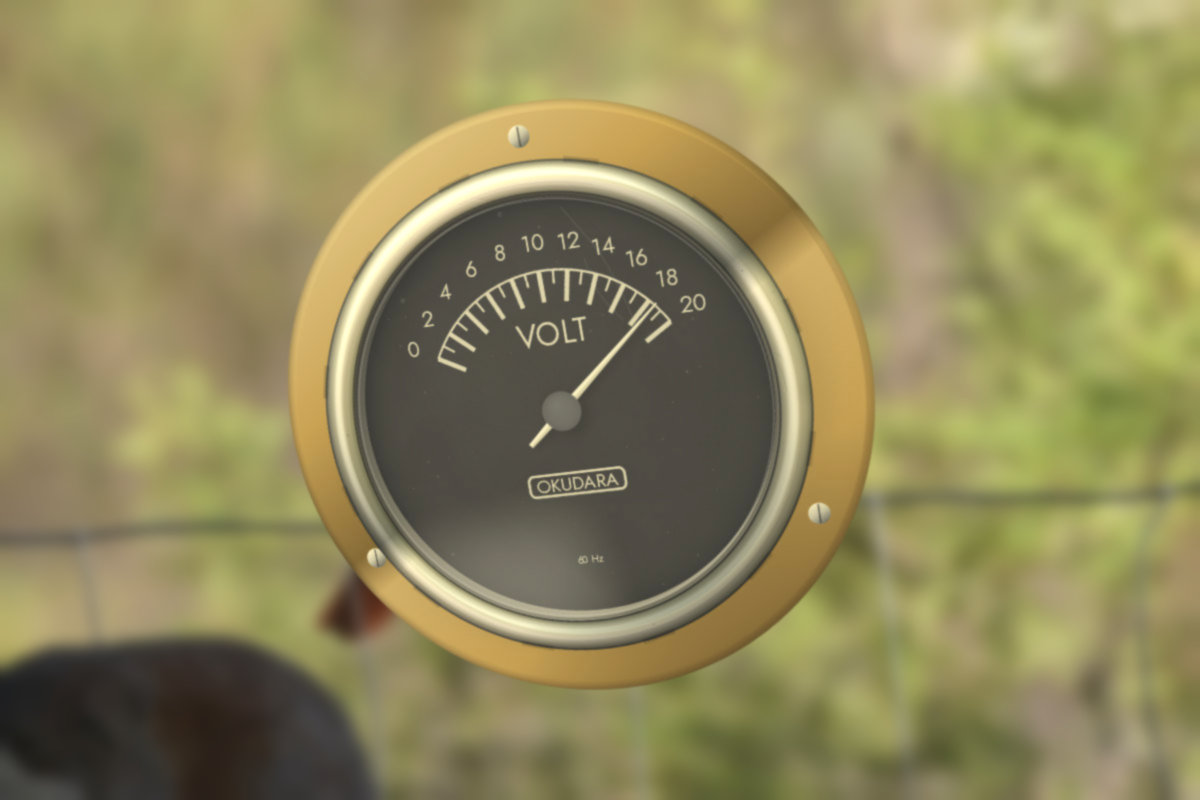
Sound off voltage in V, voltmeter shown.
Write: 18.5 V
